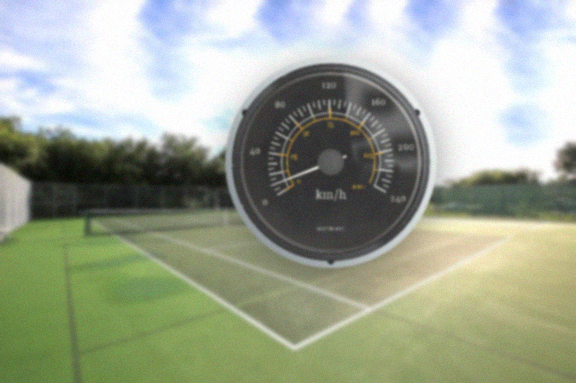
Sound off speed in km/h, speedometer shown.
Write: 10 km/h
